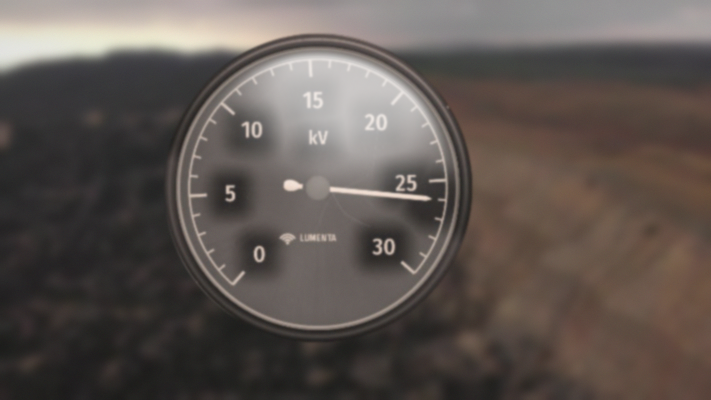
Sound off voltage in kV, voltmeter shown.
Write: 26 kV
